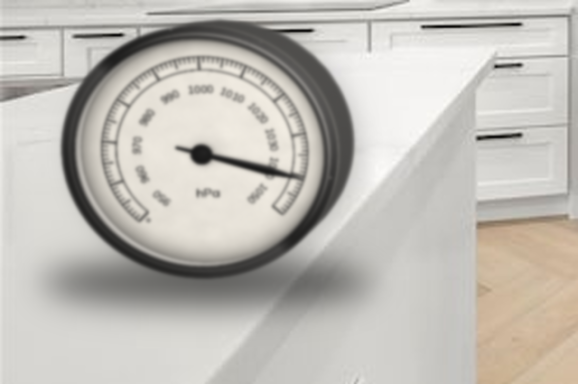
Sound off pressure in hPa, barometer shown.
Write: 1040 hPa
